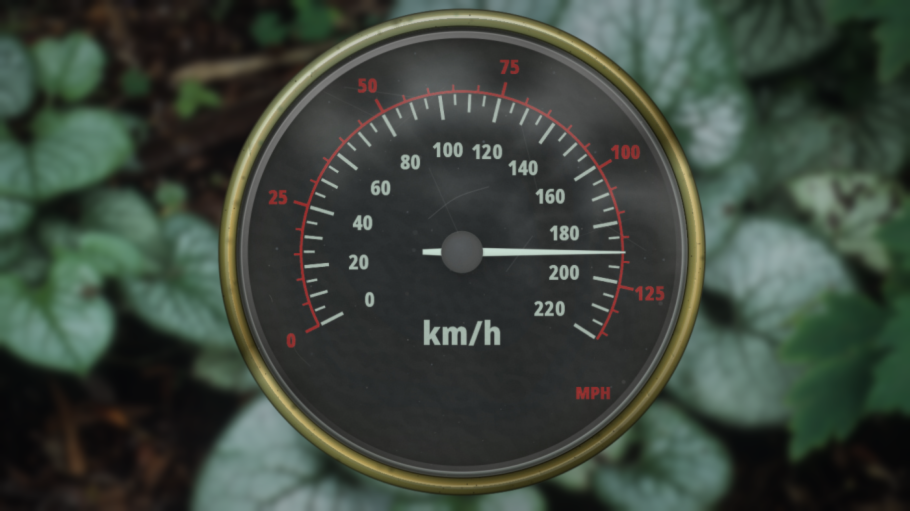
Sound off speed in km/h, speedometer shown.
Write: 190 km/h
